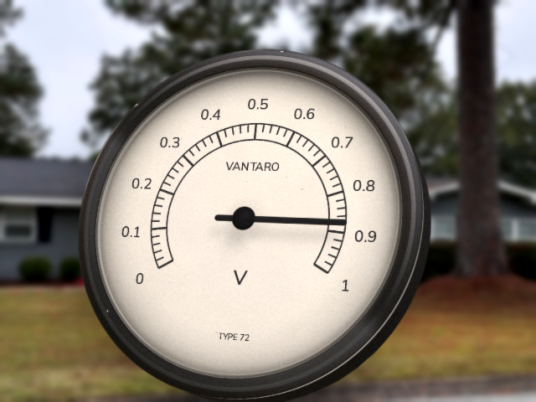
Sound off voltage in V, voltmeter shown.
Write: 0.88 V
